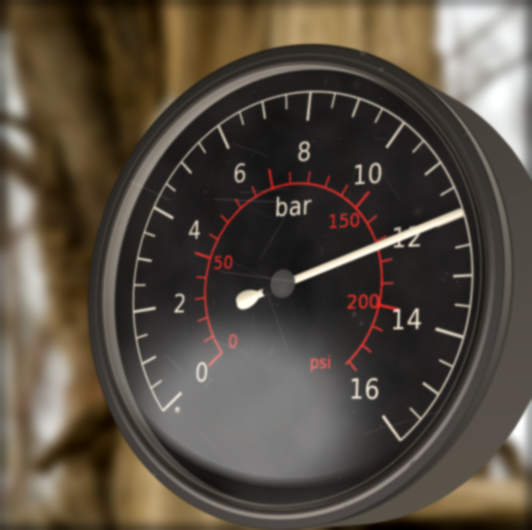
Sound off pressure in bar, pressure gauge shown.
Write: 12 bar
